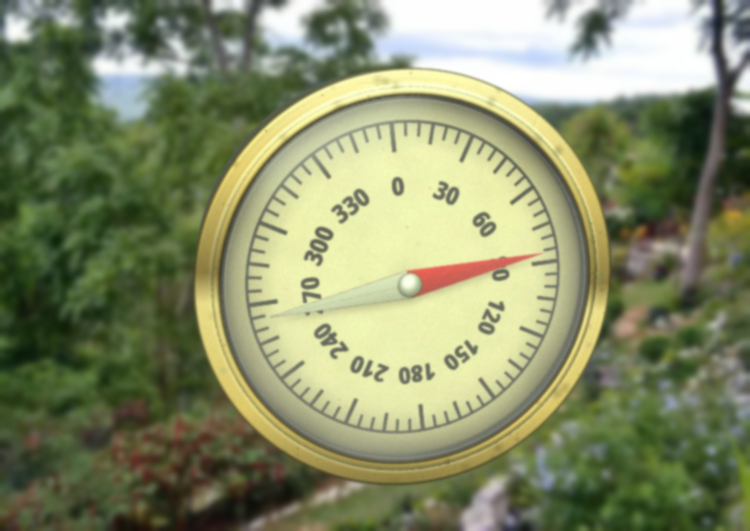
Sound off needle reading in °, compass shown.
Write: 85 °
